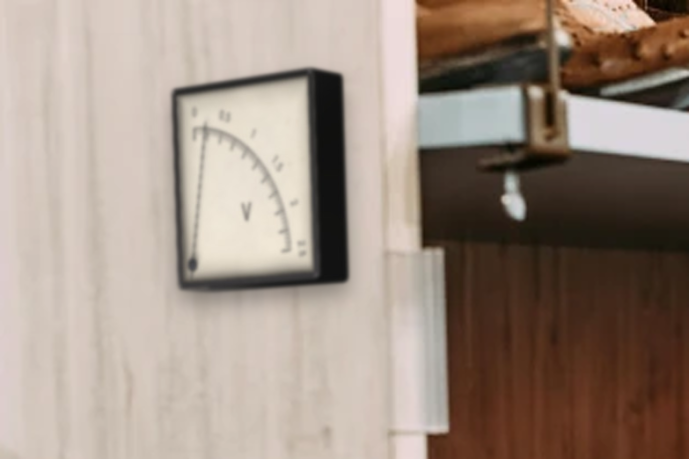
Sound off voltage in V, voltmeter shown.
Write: 0.25 V
